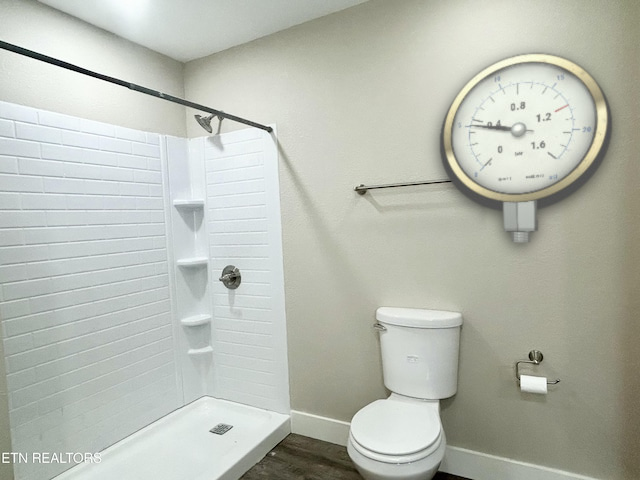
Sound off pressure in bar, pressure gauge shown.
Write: 0.35 bar
